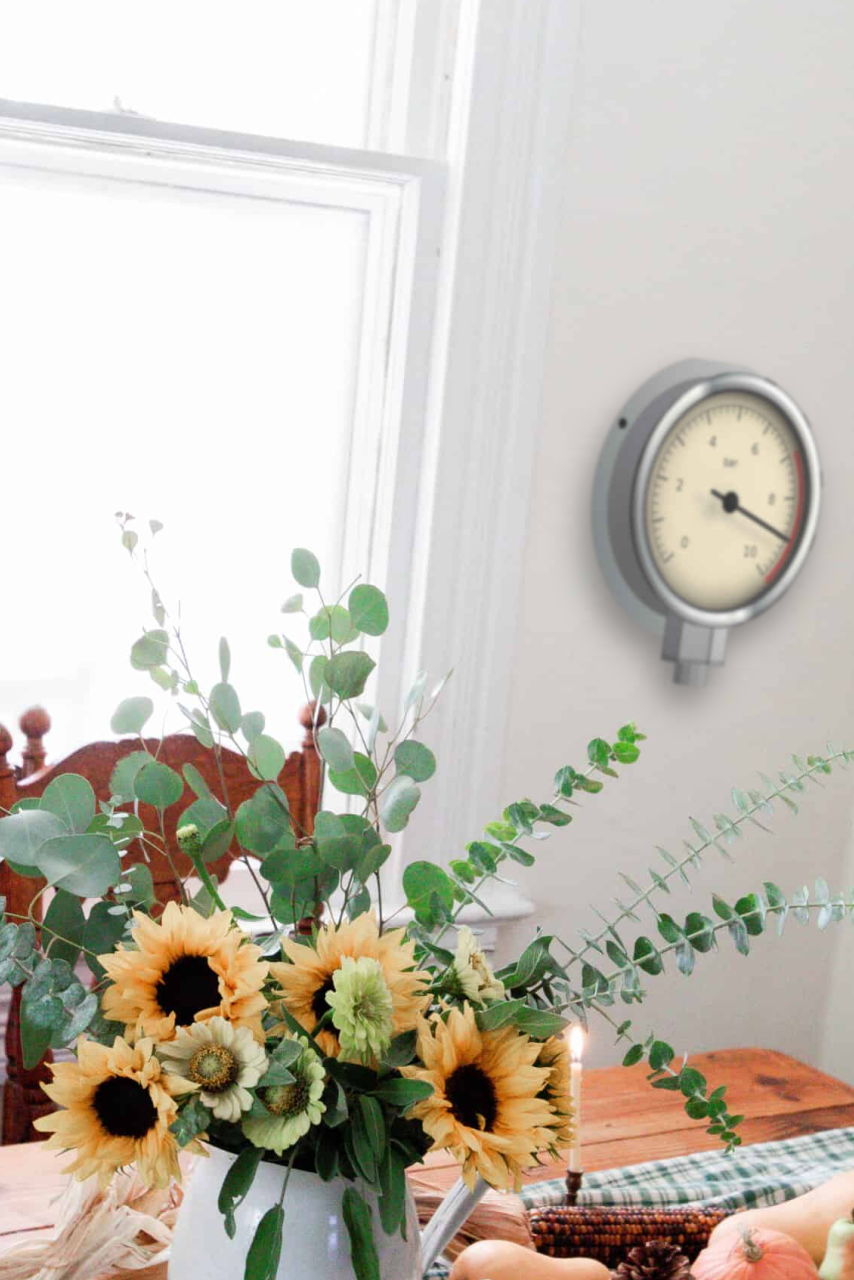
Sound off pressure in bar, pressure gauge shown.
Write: 9 bar
